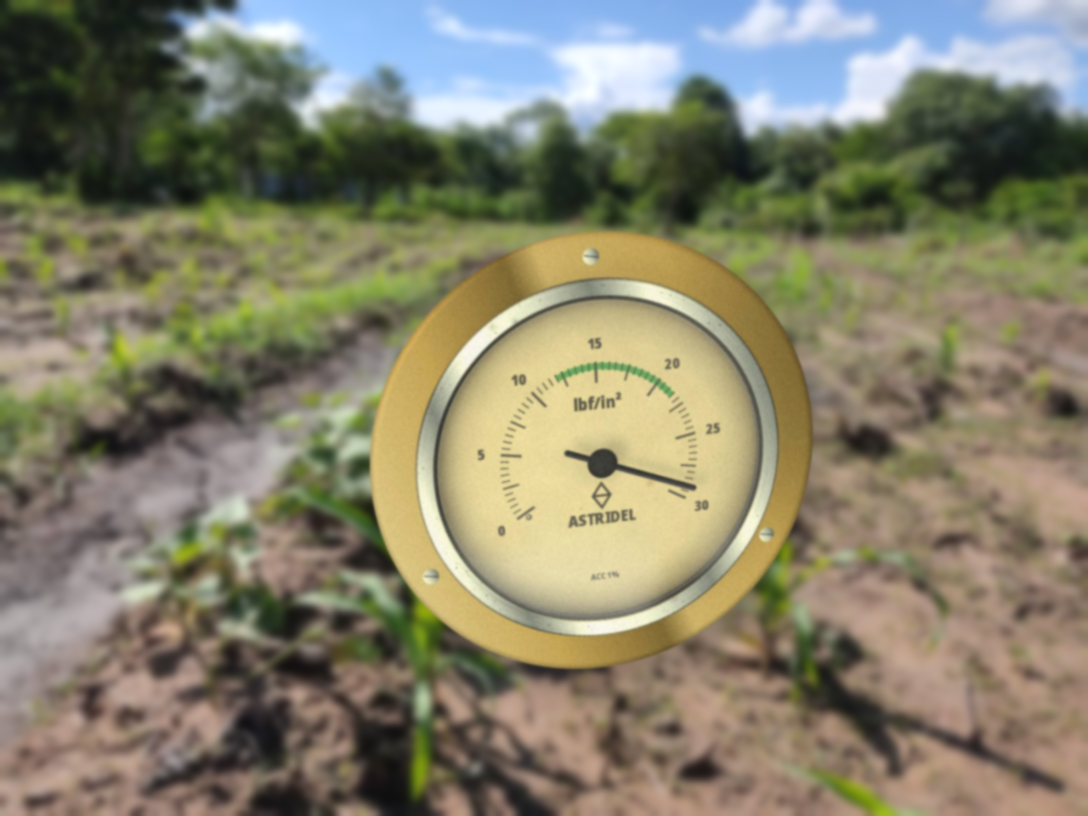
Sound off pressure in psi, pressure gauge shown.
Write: 29 psi
